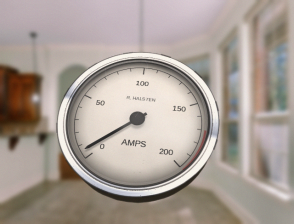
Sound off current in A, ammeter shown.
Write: 5 A
